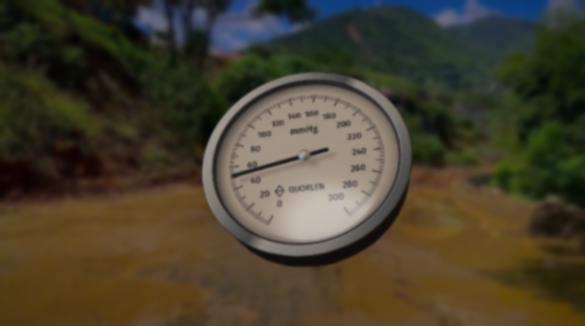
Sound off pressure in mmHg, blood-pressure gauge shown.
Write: 50 mmHg
